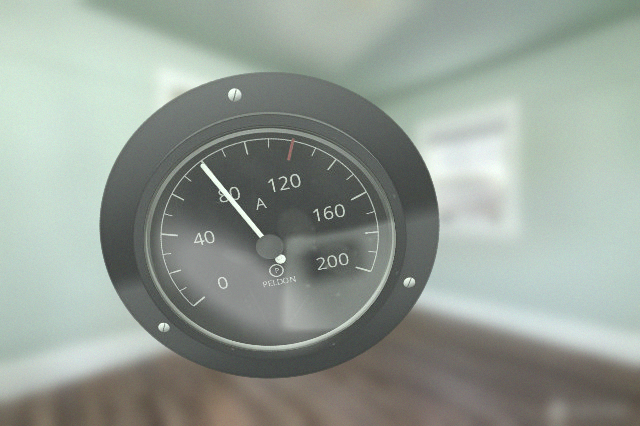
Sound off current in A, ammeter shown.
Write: 80 A
